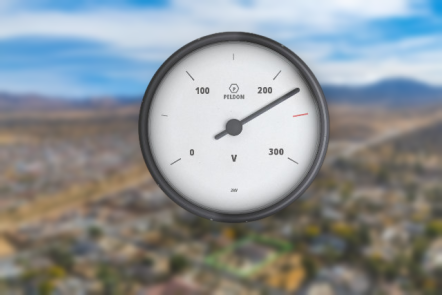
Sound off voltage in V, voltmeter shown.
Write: 225 V
